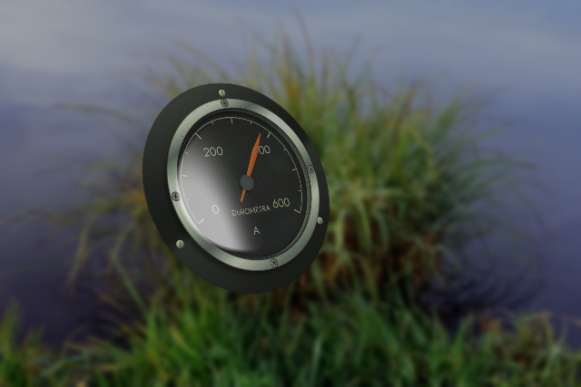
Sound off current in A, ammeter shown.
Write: 375 A
